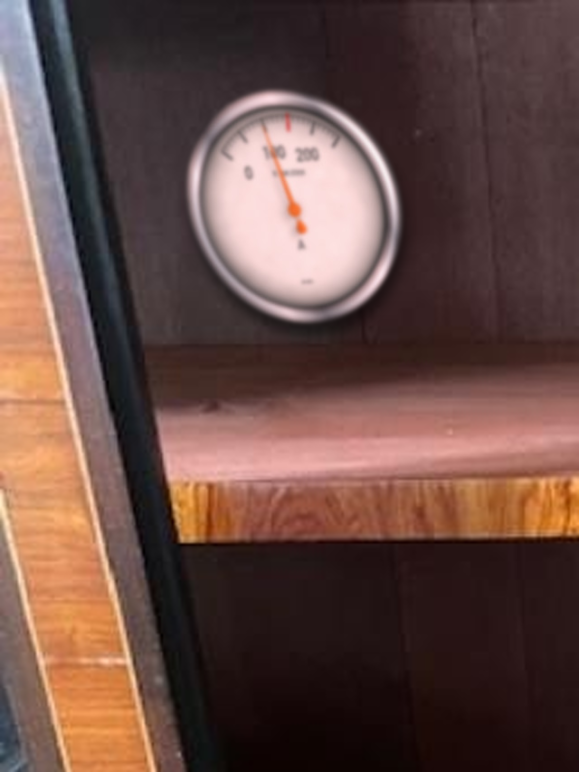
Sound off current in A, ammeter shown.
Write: 100 A
